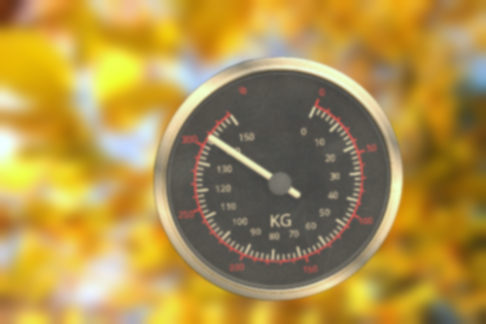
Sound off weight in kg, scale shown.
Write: 140 kg
